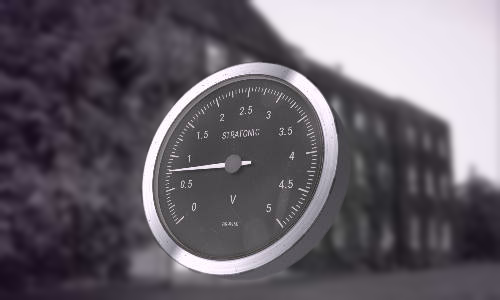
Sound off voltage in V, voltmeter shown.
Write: 0.75 V
